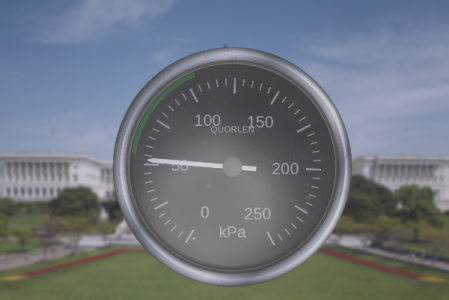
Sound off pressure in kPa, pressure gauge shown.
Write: 52.5 kPa
